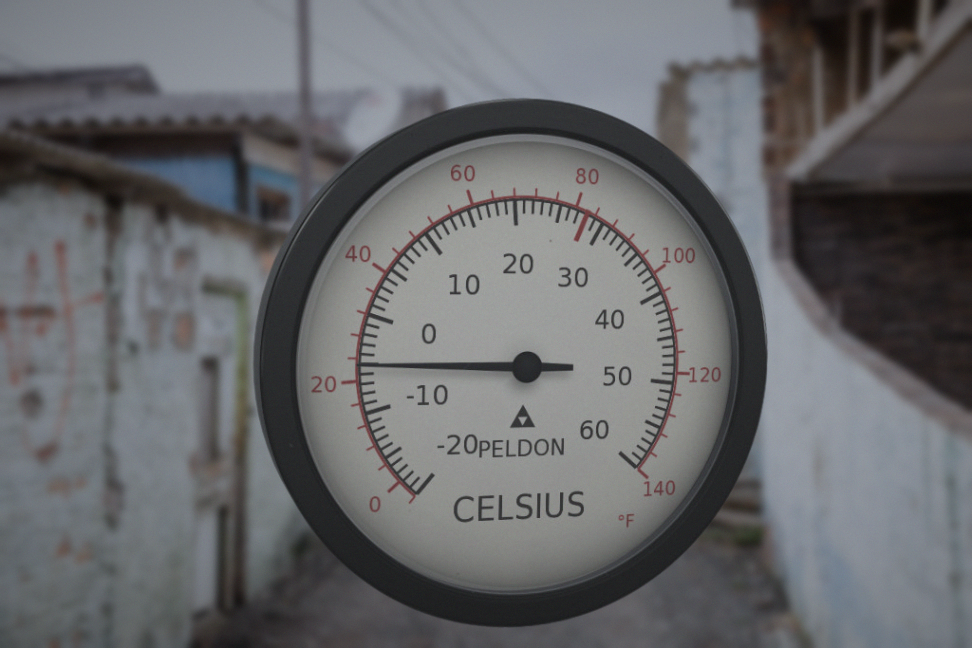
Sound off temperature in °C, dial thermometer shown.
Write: -5 °C
